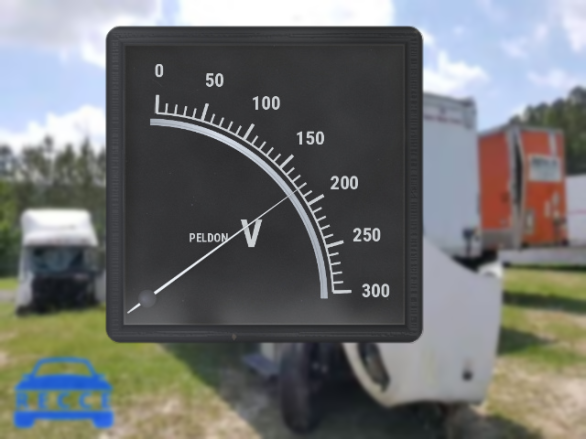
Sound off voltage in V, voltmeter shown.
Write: 180 V
